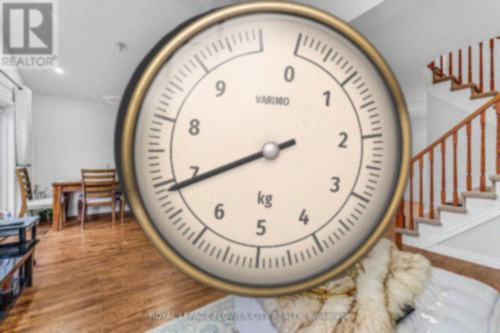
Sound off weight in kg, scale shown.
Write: 6.9 kg
